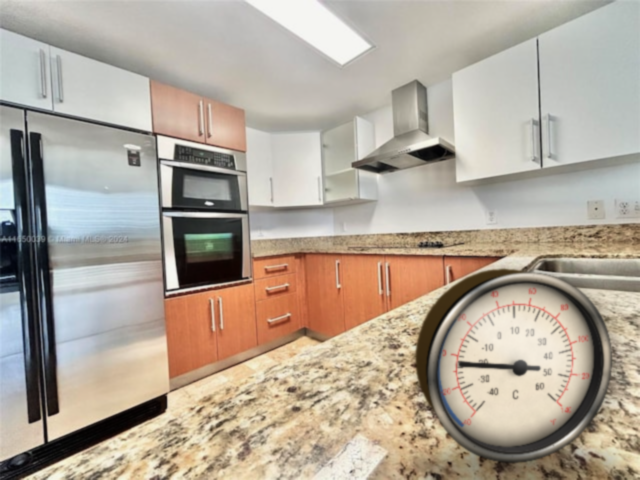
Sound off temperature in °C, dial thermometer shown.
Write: -20 °C
